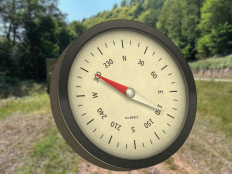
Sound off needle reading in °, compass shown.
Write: 300 °
